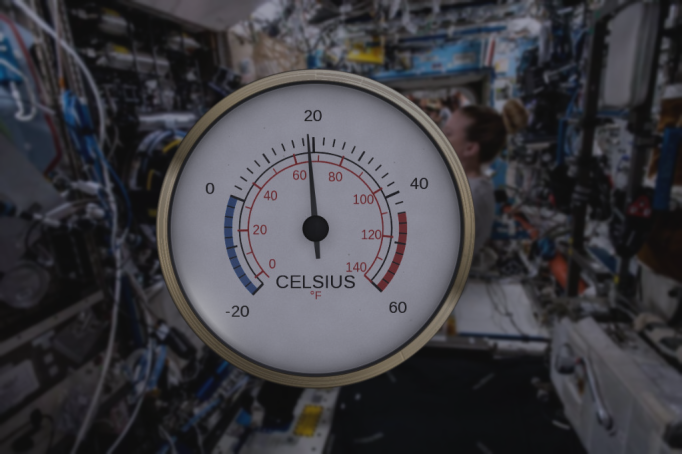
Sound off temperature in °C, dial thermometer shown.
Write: 19 °C
